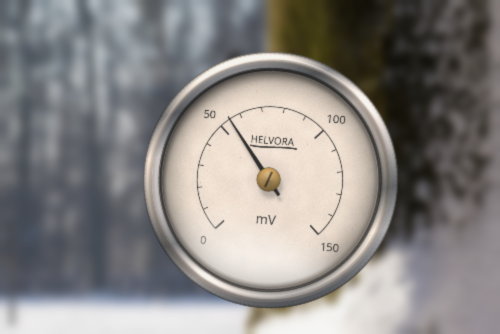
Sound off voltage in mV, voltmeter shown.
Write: 55 mV
